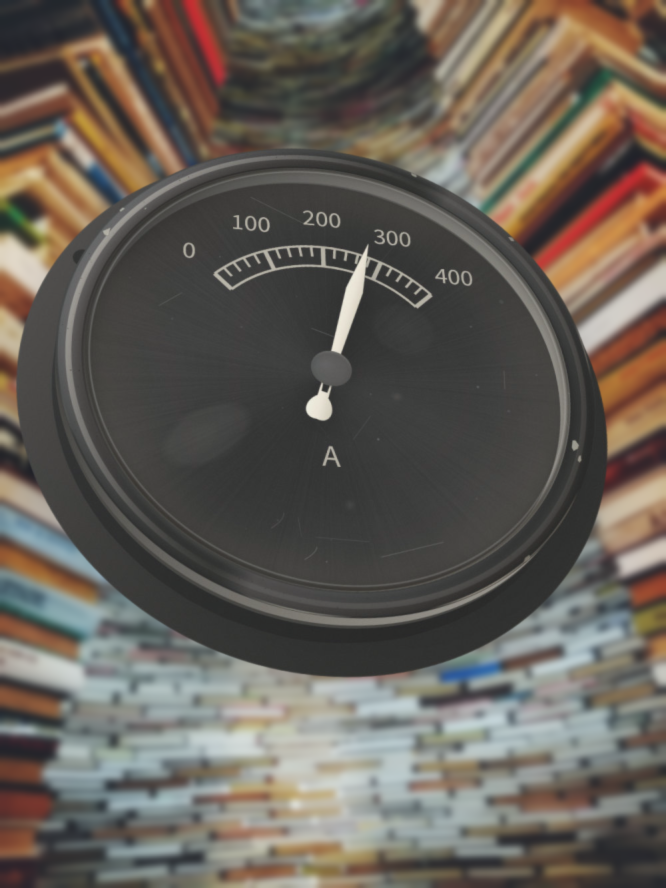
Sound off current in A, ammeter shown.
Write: 270 A
